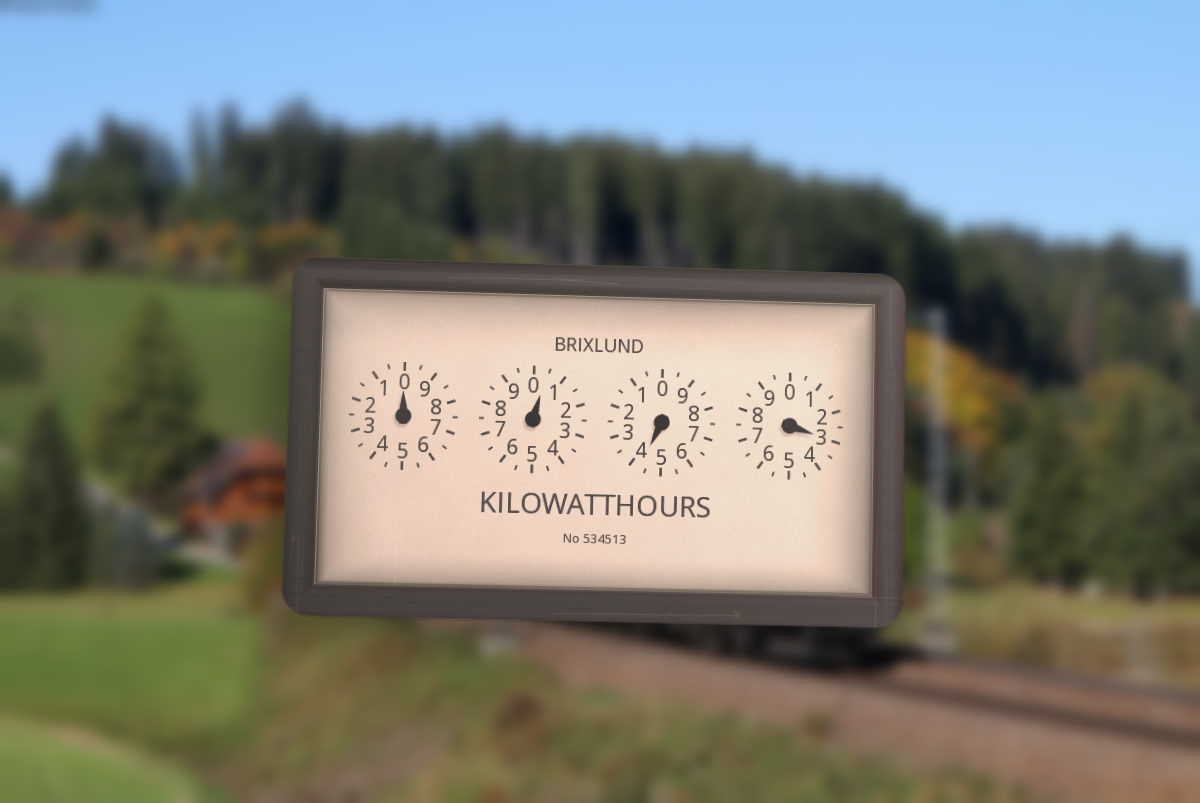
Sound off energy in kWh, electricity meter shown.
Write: 43 kWh
